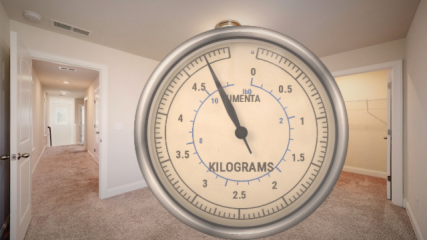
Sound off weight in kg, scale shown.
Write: 4.75 kg
